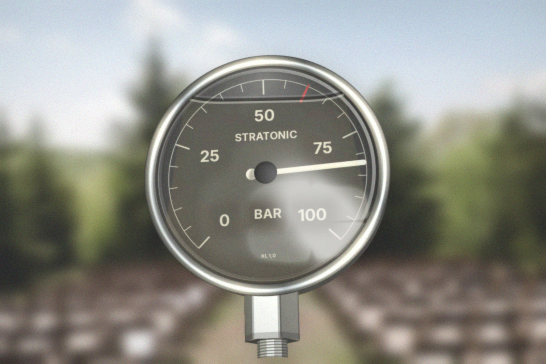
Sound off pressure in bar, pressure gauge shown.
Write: 82.5 bar
